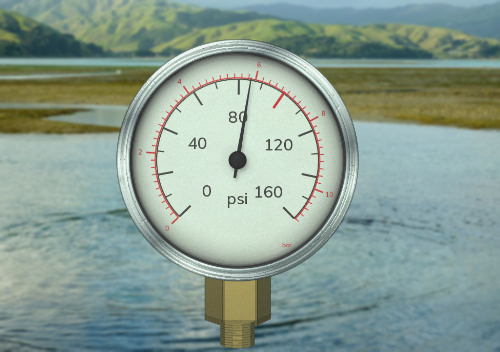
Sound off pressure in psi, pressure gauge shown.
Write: 85 psi
